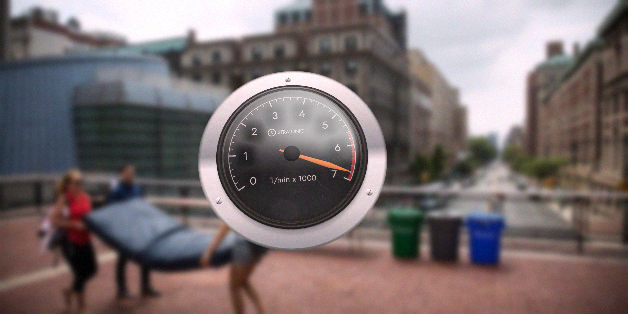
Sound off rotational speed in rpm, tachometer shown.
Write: 6800 rpm
